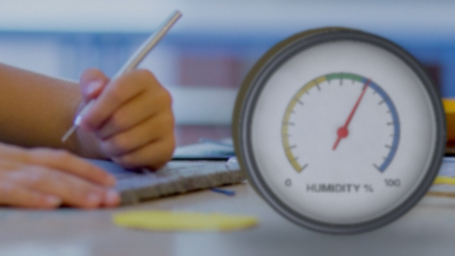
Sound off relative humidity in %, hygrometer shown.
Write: 60 %
